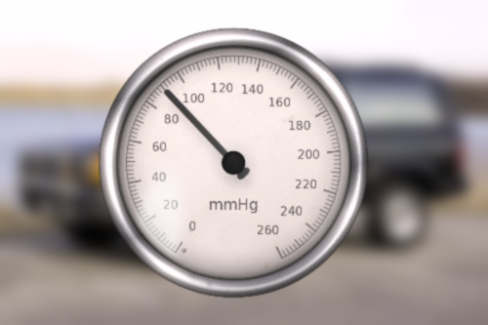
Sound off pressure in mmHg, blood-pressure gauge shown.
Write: 90 mmHg
